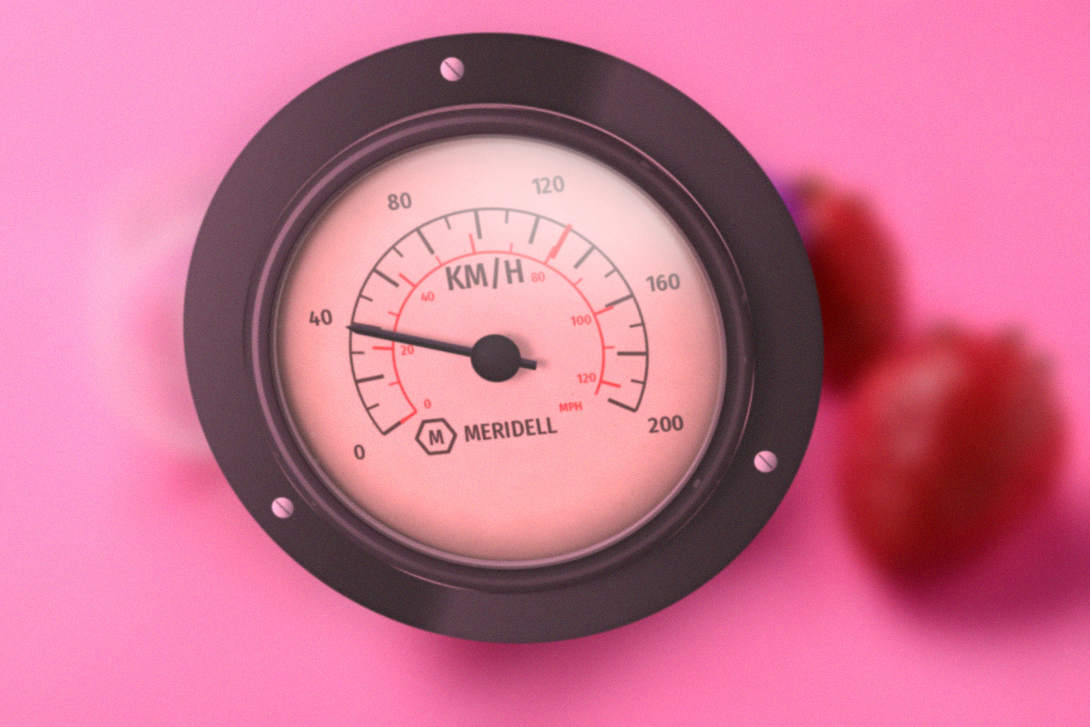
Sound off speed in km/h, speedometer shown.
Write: 40 km/h
